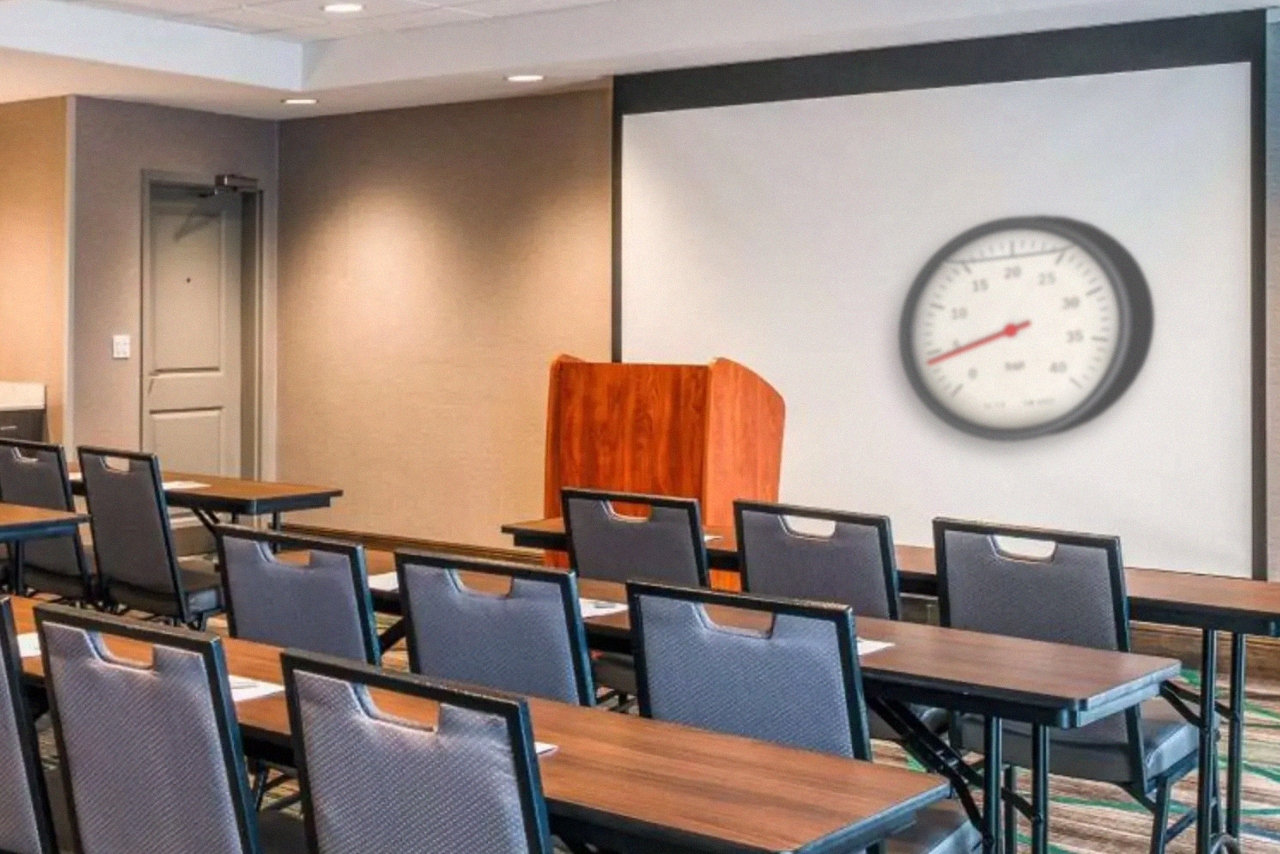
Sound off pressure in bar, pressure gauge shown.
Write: 4 bar
